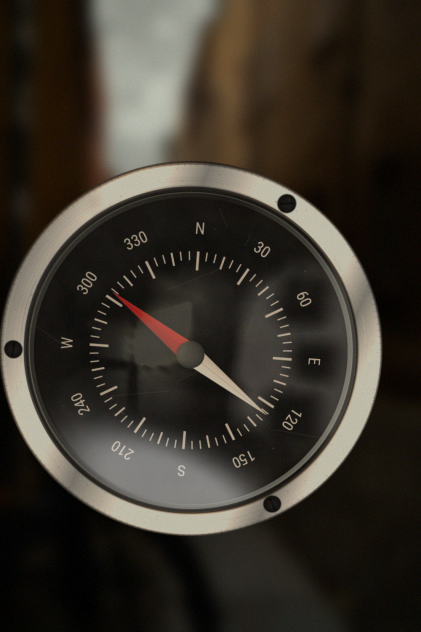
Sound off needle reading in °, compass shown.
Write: 305 °
